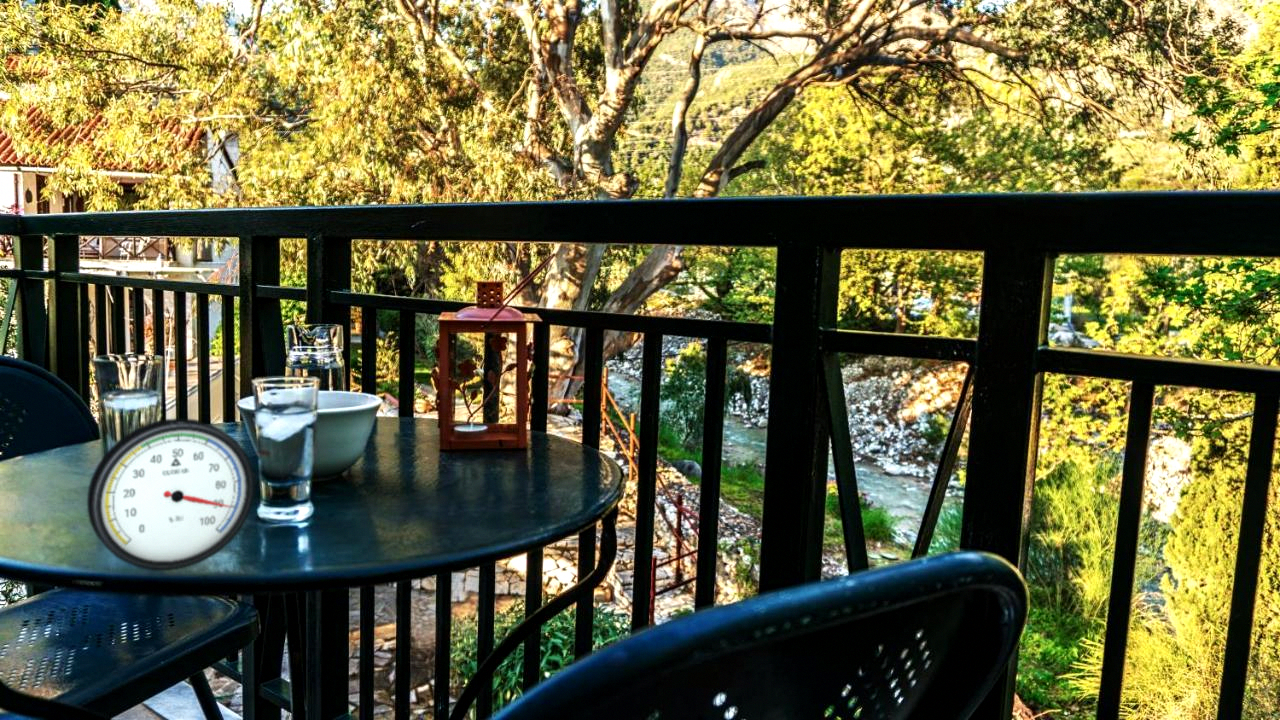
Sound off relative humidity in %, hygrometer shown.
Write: 90 %
